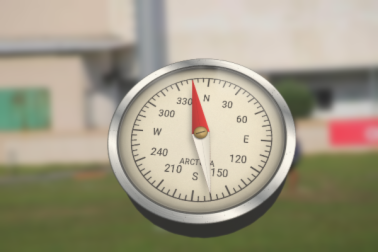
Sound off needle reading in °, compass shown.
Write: 345 °
